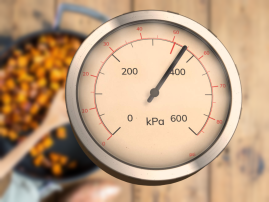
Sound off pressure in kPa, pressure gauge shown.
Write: 375 kPa
